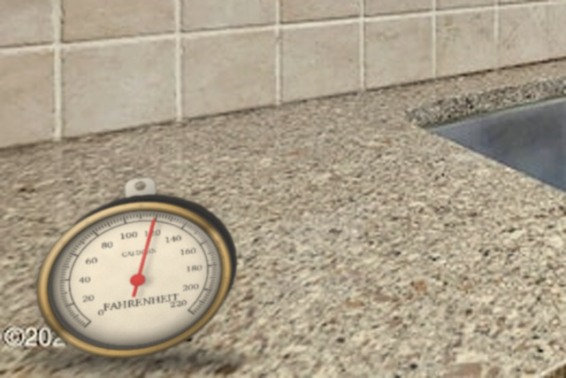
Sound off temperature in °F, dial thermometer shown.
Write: 120 °F
